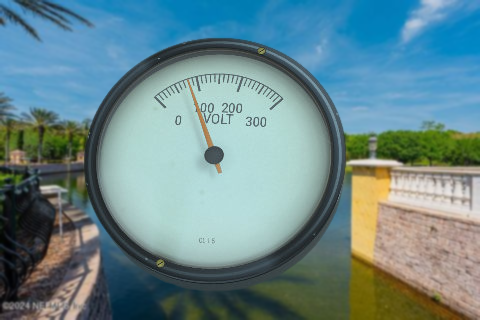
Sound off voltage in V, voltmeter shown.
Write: 80 V
